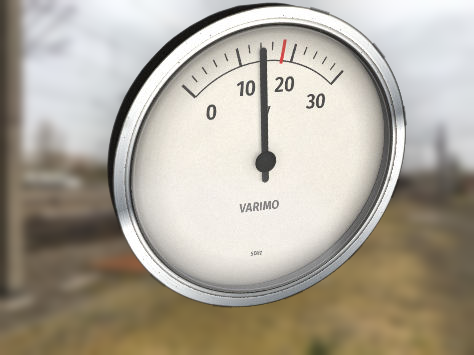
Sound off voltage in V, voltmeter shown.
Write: 14 V
